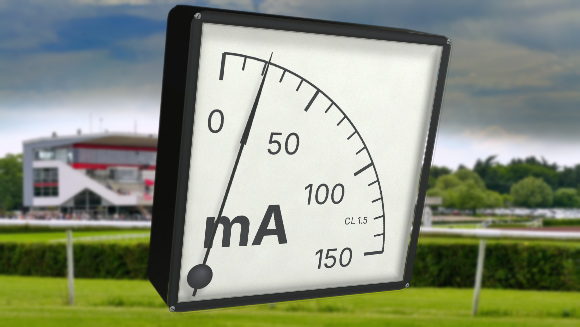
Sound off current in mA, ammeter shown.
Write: 20 mA
